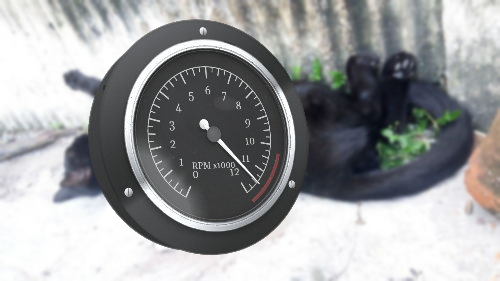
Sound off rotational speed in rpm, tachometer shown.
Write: 11500 rpm
